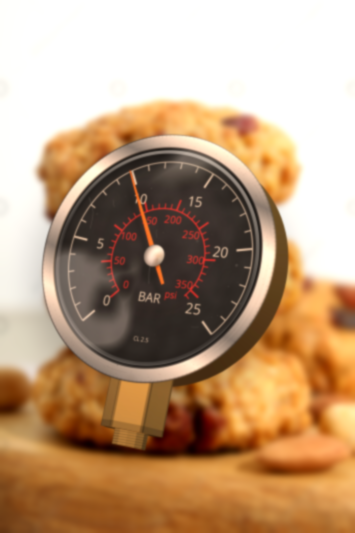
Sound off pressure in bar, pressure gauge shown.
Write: 10 bar
